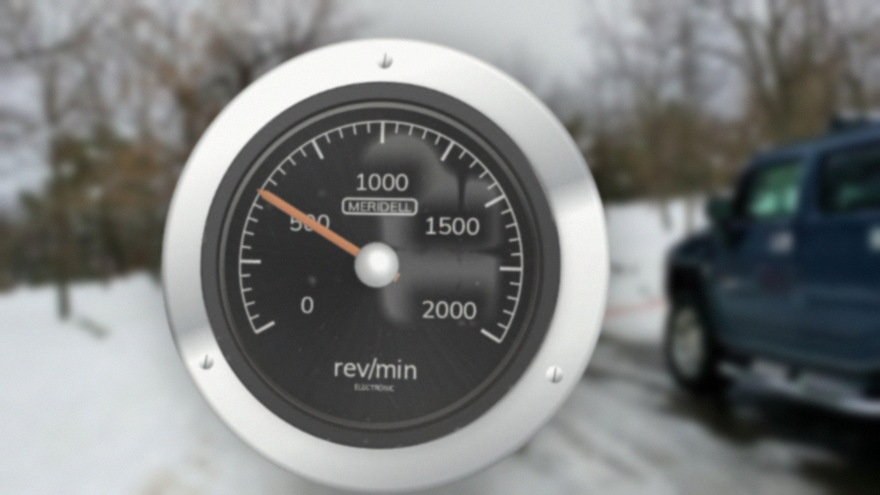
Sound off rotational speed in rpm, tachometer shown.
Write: 500 rpm
